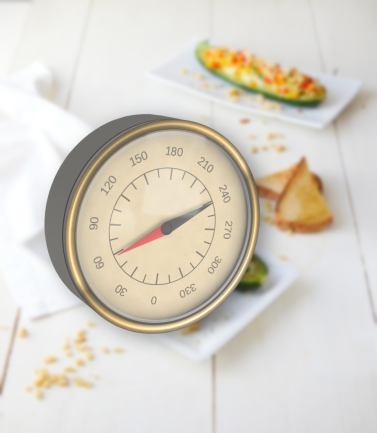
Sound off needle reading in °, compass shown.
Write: 60 °
